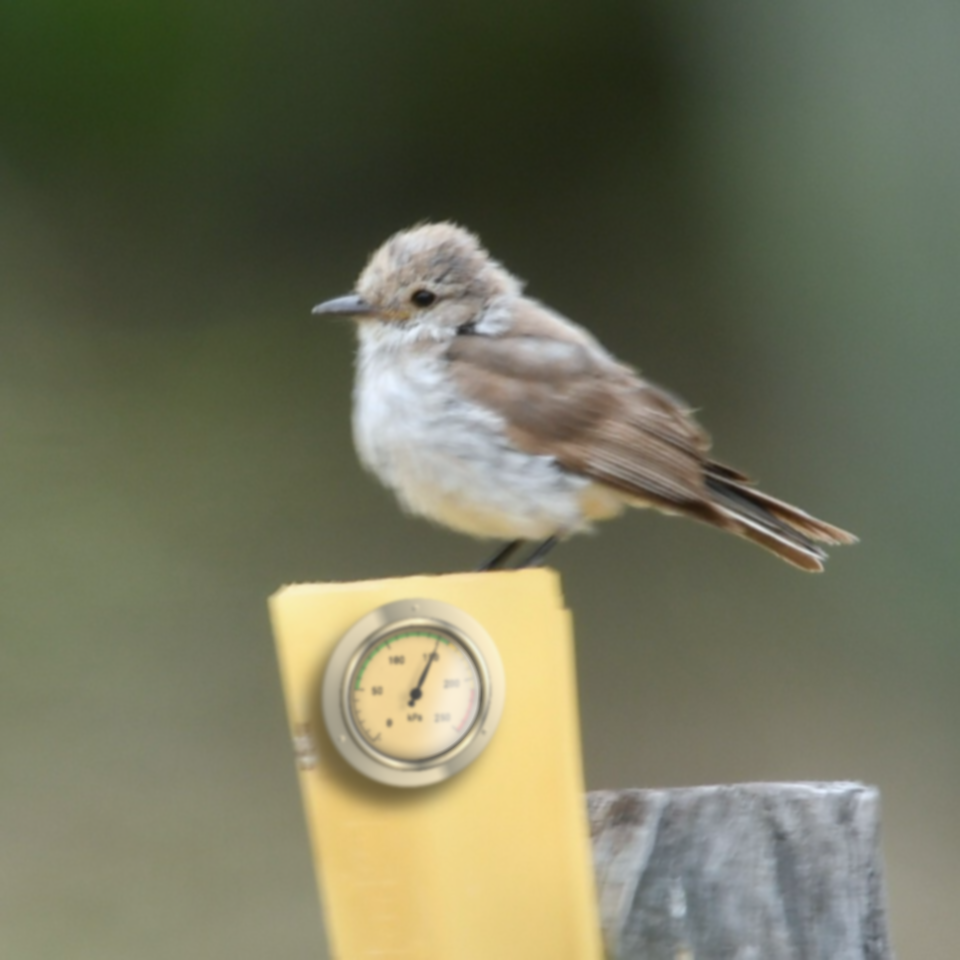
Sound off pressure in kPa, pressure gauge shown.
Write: 150 kPa
